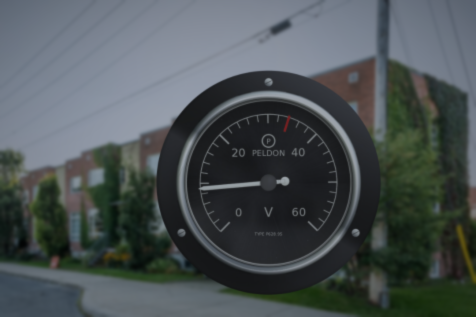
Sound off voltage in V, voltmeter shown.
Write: 9 V
